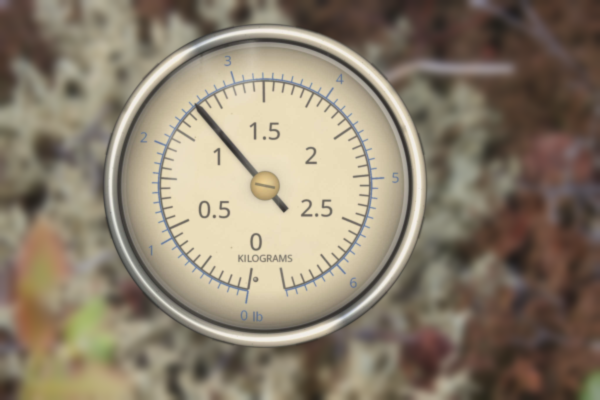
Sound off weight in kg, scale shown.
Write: 1.15 kg
